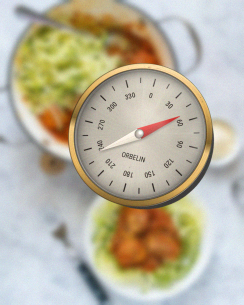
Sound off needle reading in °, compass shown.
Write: 52.5 °
